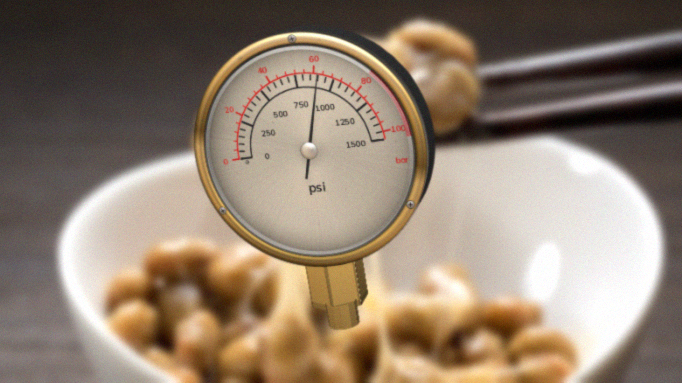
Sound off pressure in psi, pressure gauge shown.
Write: 900 psi
